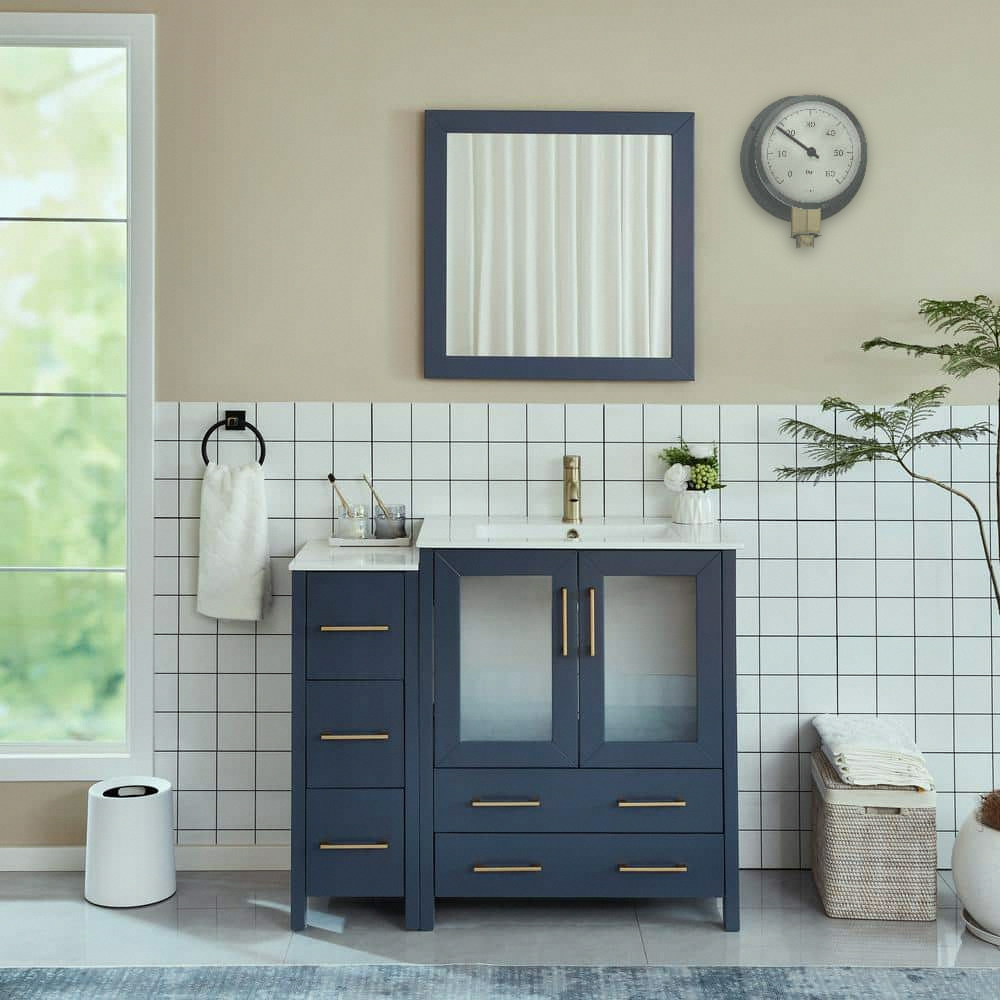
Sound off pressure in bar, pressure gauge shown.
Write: 18 bar
